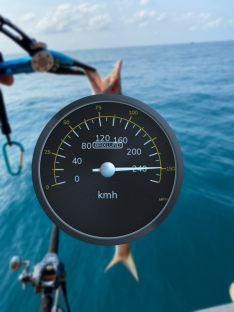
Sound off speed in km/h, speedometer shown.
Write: 240 km/h
